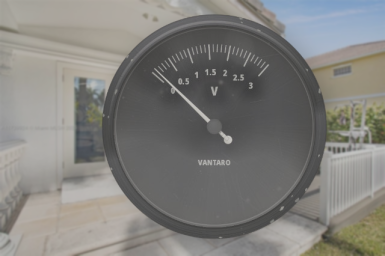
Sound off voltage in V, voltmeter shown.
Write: 0.1 V
